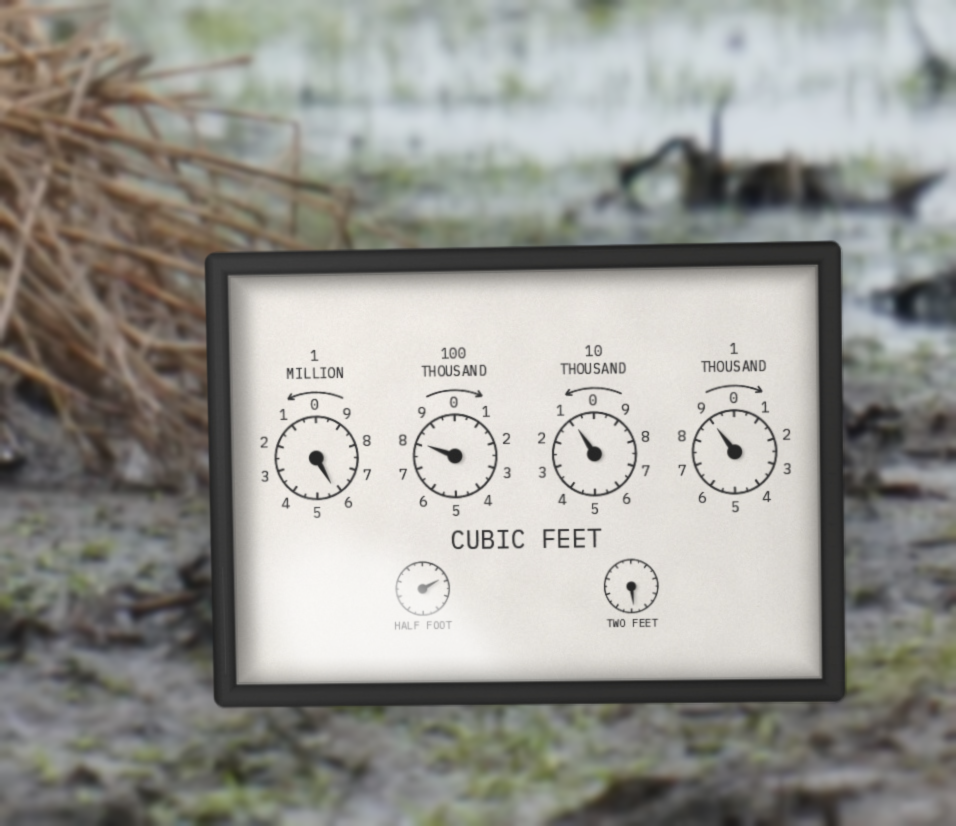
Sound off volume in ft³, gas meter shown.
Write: 580900 ft³
